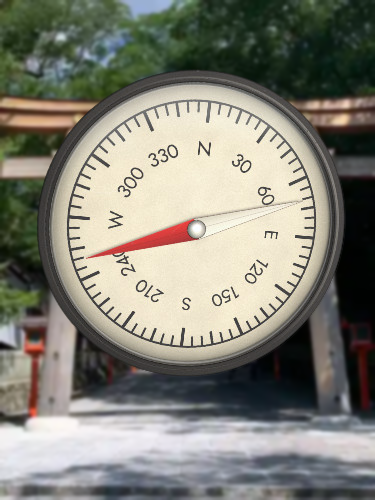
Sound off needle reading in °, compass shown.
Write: 250 °
